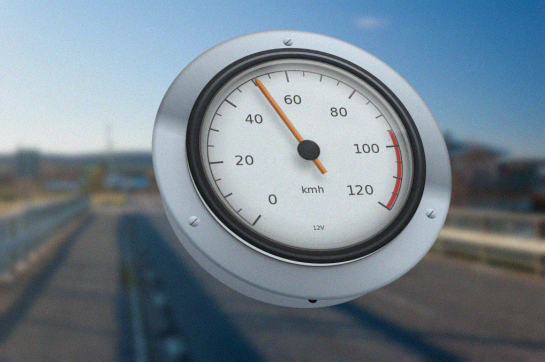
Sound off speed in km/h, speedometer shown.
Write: 50 km/h
